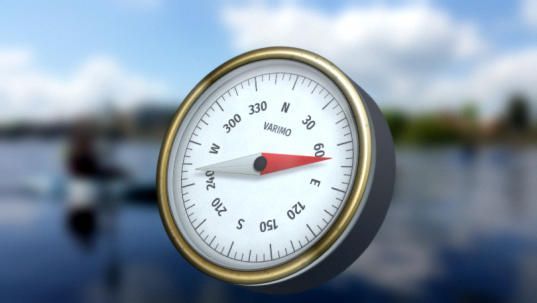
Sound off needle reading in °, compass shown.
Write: 70 °
